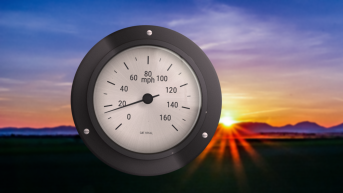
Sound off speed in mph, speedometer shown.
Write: 15 mph
